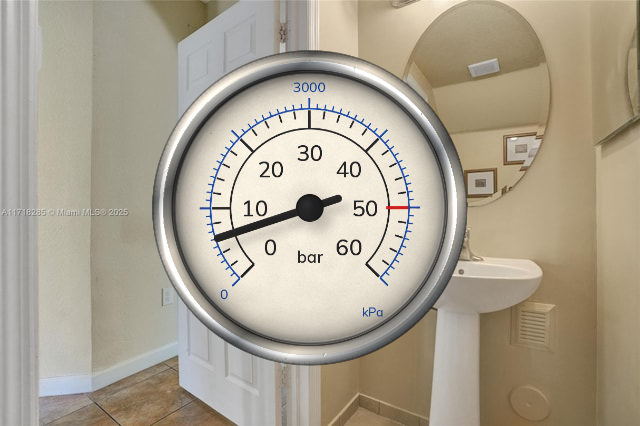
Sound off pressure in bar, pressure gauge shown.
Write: 6 bar
